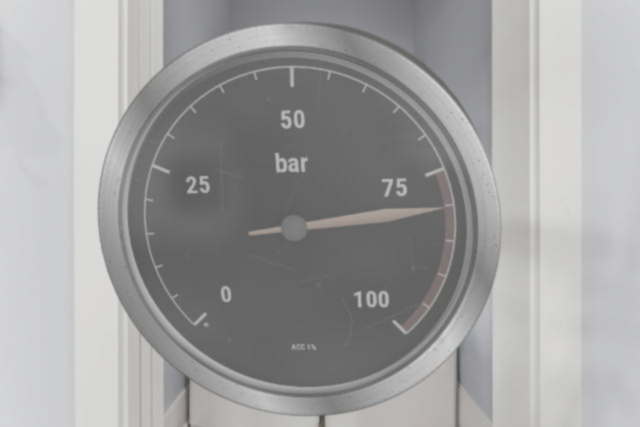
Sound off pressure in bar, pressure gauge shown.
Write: 80 bar
